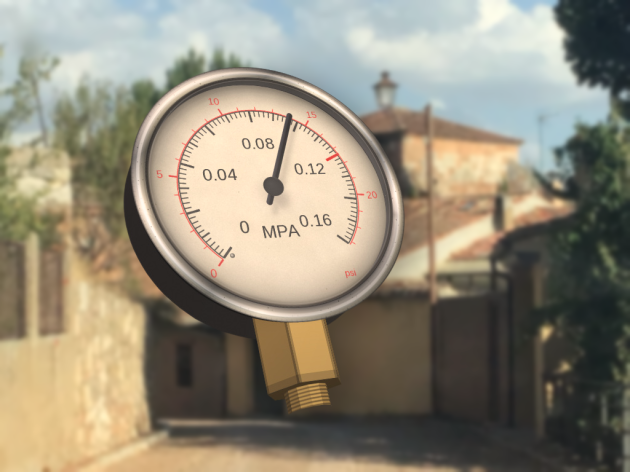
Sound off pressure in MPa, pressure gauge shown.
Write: 0.096 MPa
